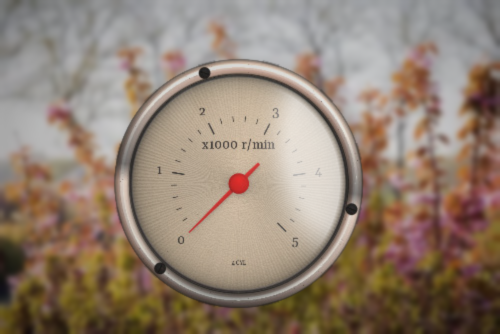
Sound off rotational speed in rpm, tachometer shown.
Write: 0 rpm
